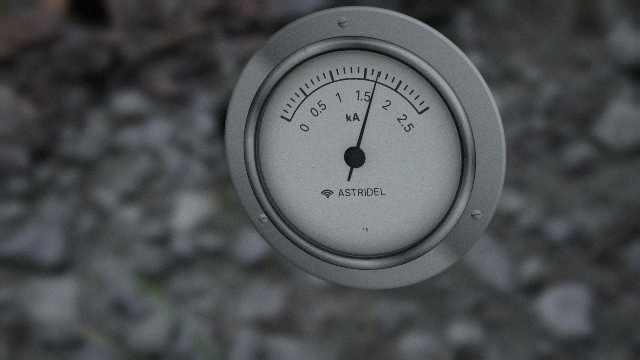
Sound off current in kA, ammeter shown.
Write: 1.7 kA
